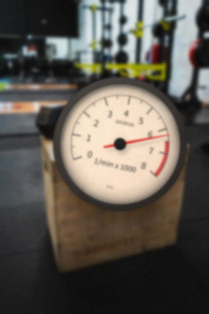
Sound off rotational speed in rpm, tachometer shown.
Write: 6250 rpm
